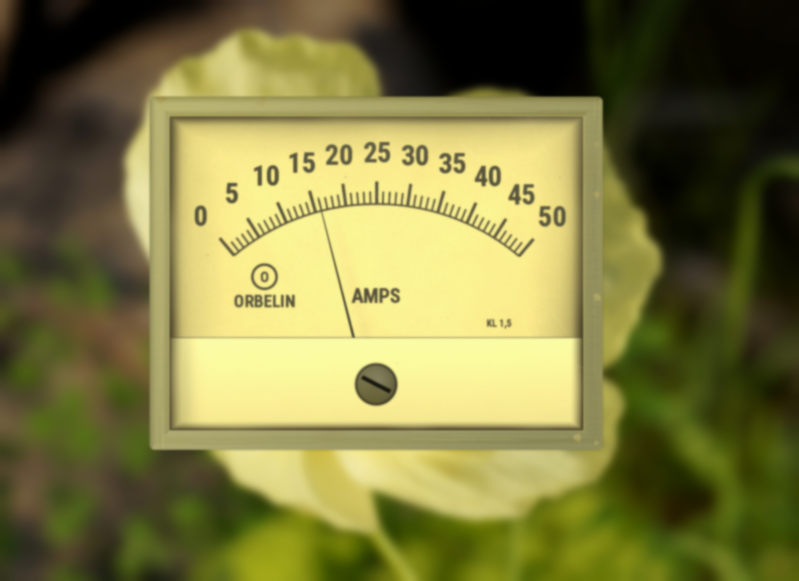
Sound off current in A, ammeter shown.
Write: 16 A
